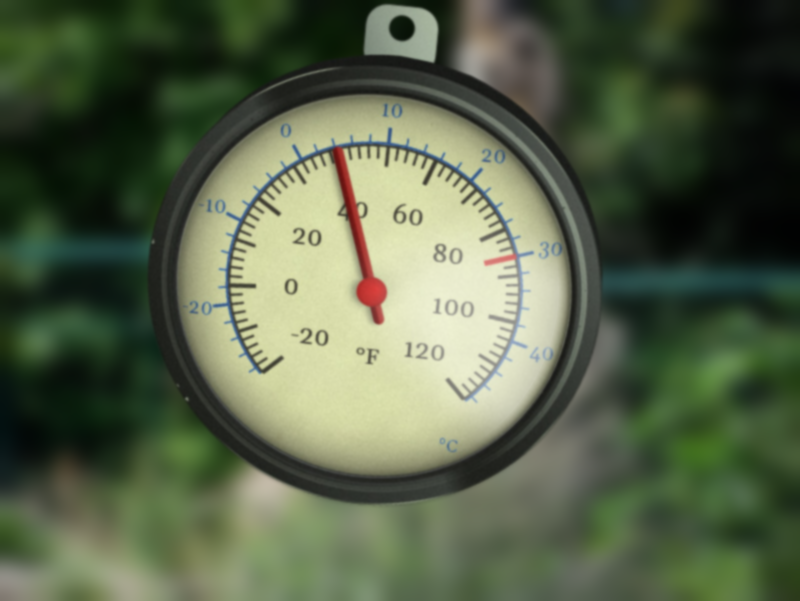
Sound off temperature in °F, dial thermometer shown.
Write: 40 °F
